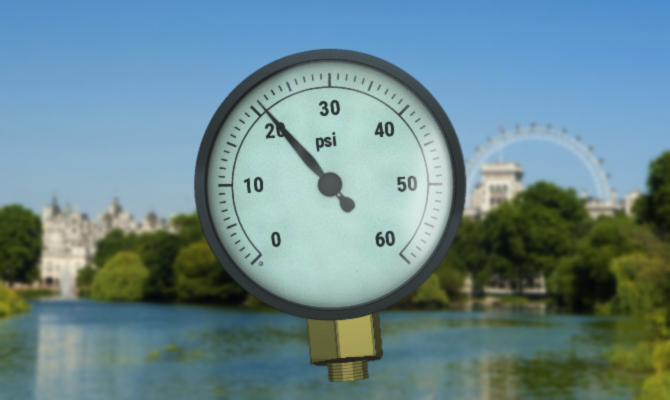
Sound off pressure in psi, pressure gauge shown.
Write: 21 psi
